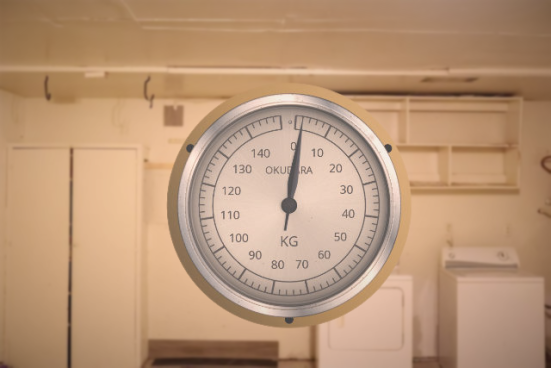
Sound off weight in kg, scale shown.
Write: 2 kg
